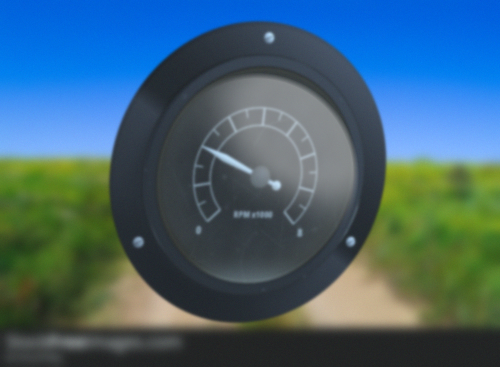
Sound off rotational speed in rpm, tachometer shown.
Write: 2000 rpm
